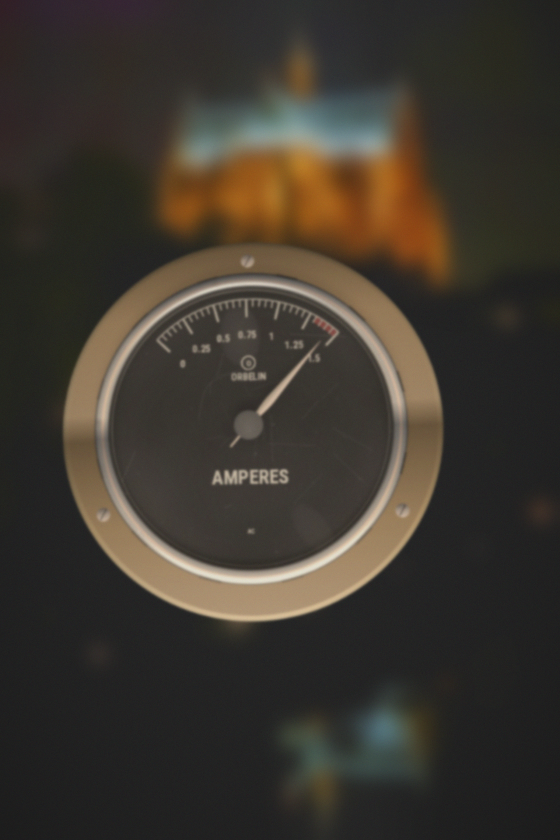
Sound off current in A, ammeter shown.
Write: 1.45 A
